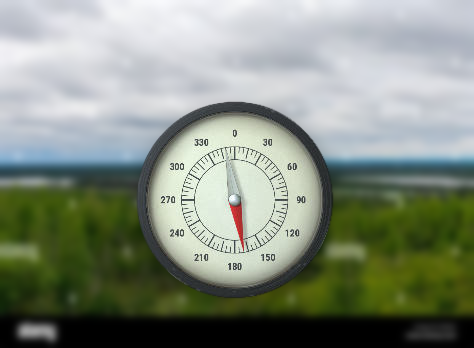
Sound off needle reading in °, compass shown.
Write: 170 °
